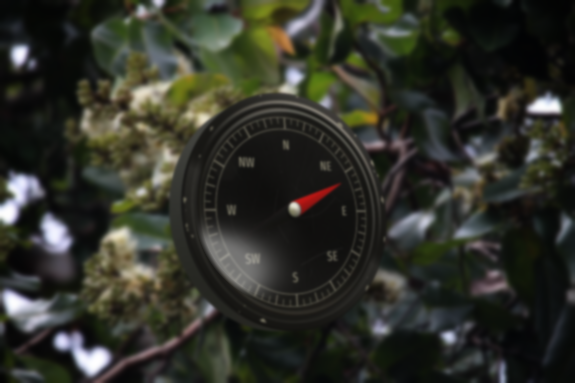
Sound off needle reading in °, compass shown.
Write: 65 °
